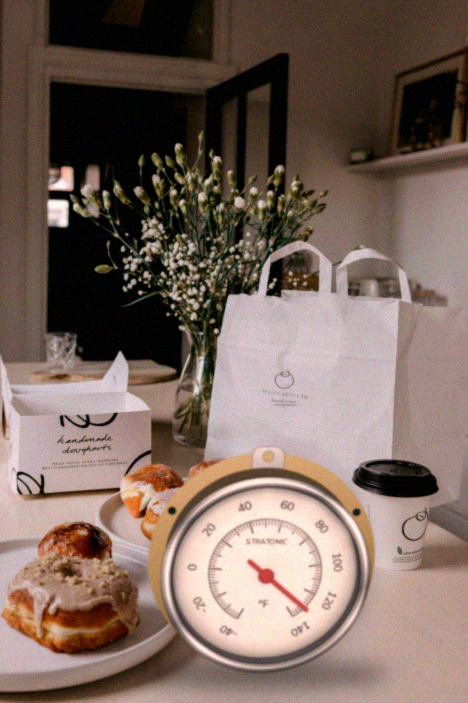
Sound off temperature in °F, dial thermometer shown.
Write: 130 °F
